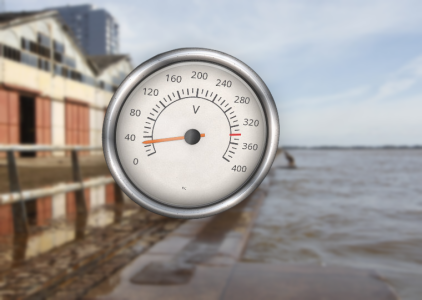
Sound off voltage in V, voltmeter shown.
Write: 30 V
